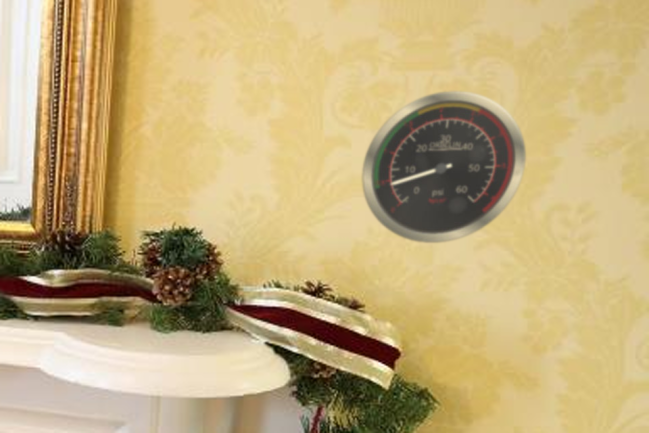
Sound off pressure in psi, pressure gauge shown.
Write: 6 psi
